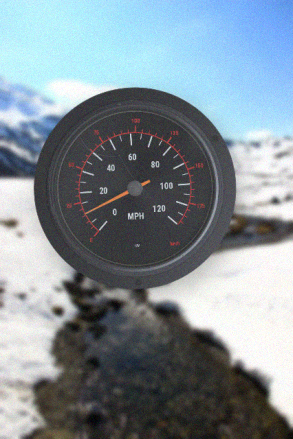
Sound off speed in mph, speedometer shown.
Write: 10 mph
